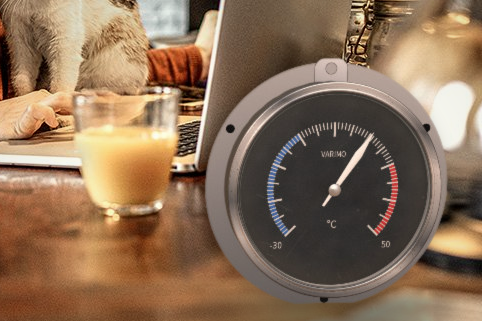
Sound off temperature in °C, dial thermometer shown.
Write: 20 °C
